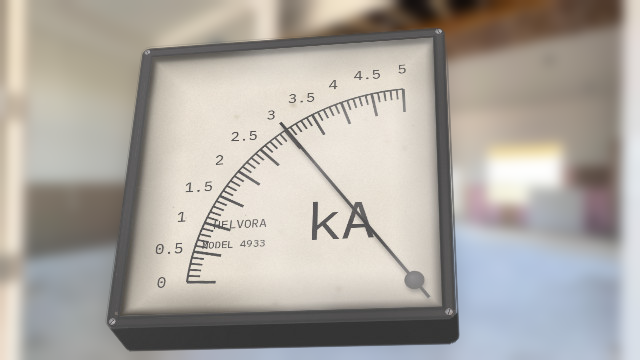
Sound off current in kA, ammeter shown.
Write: 3 kA
